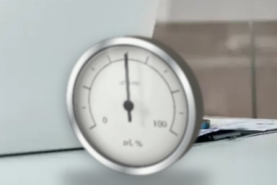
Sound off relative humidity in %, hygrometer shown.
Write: 50 %
